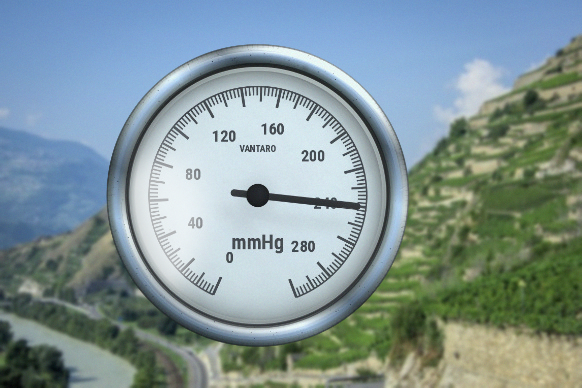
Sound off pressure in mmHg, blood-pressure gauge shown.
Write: 240 mmHg
